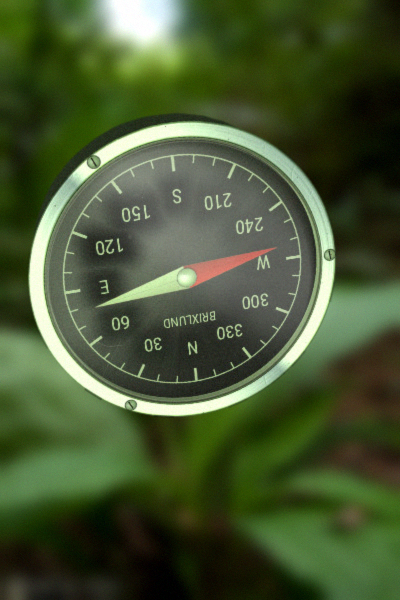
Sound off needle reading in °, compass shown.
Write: 260 °
